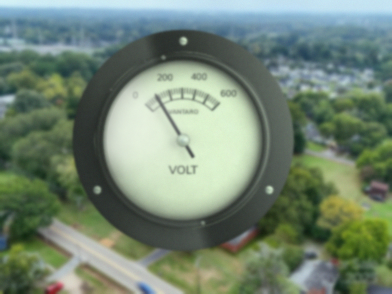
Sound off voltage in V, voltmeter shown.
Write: 100 V
